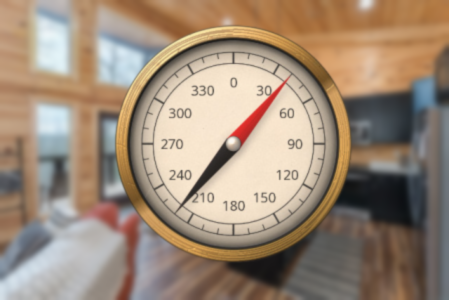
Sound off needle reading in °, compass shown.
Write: 40 °
